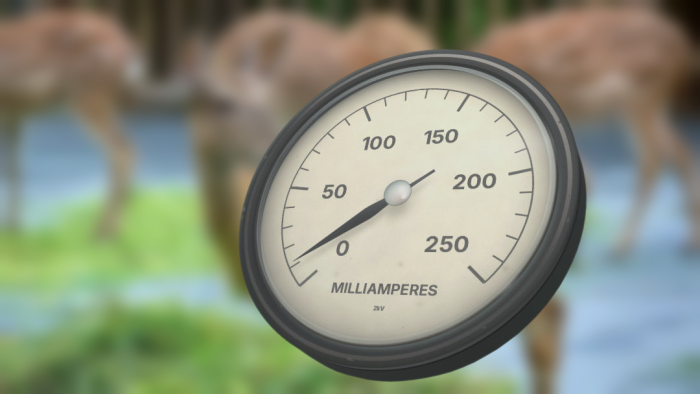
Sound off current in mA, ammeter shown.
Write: 10 mA
